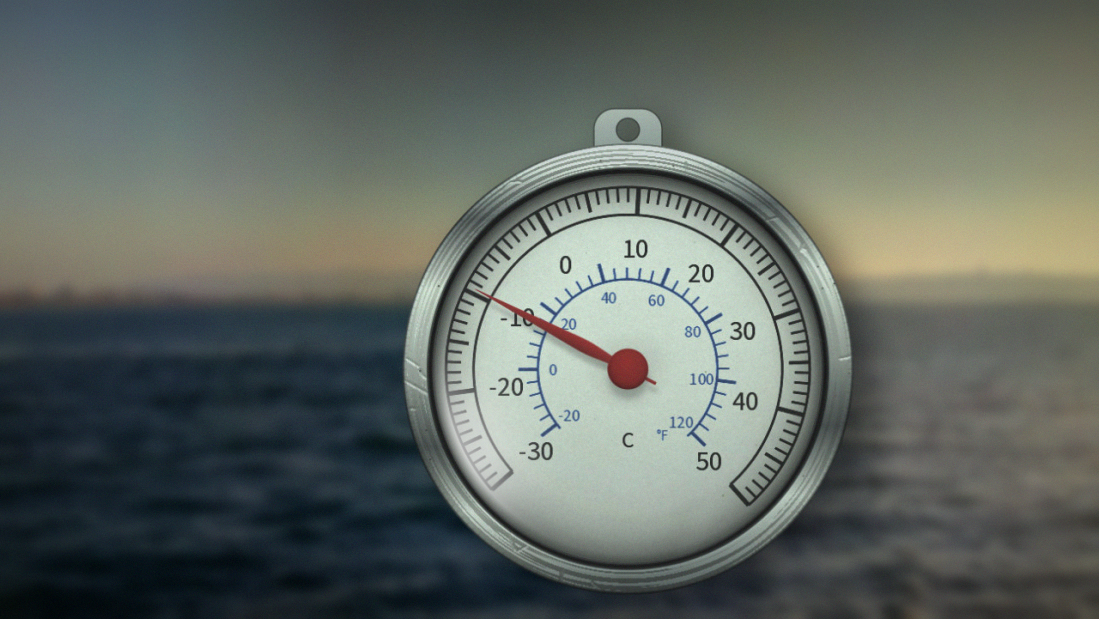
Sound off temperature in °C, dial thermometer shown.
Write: -9.5 °C
